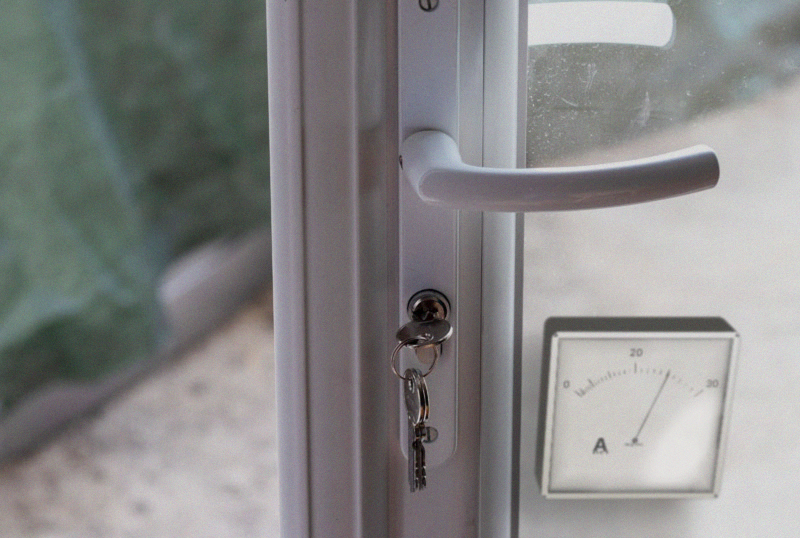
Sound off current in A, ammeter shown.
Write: 25 A
